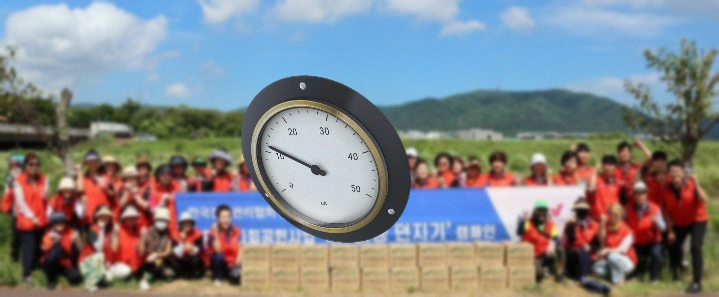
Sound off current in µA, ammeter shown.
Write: 12 µA
